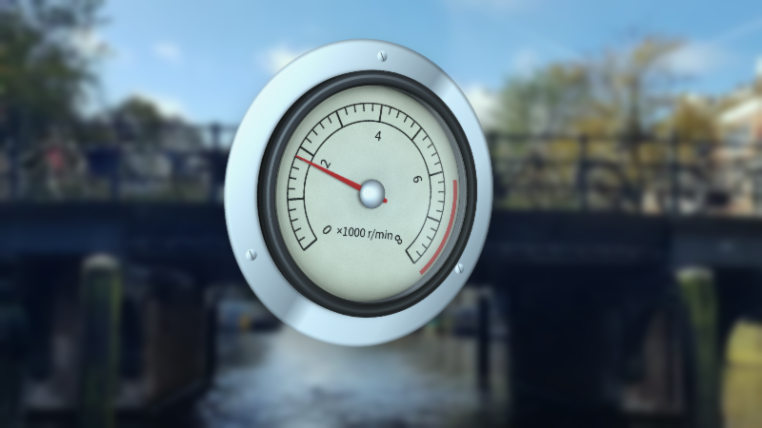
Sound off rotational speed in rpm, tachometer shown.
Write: 1800 rpm
